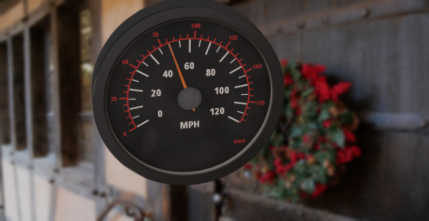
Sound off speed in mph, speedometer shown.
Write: 50 mph
